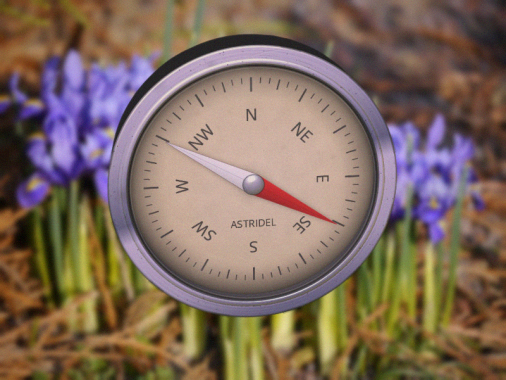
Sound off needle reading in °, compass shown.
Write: 120 °
